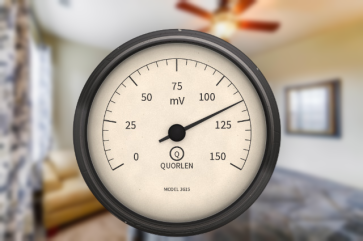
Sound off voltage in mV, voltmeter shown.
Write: 115 mV
